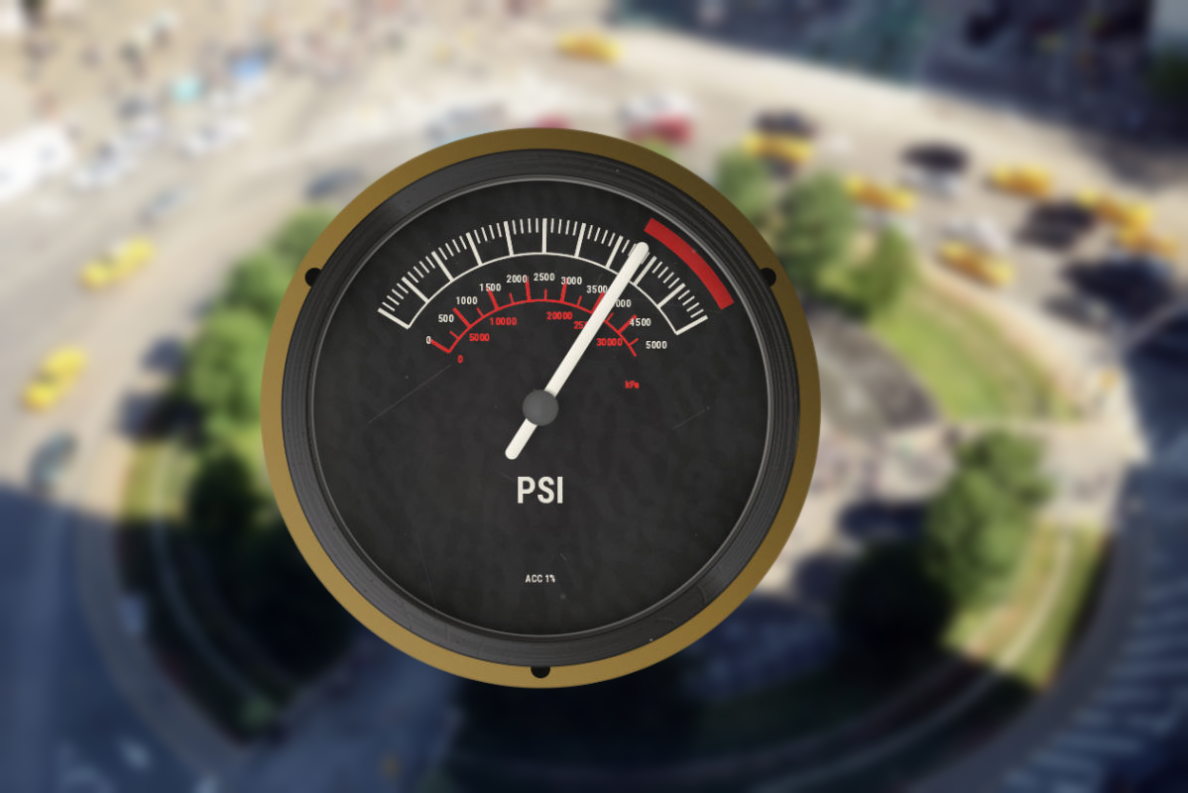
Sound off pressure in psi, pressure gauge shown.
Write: 3800 psi
